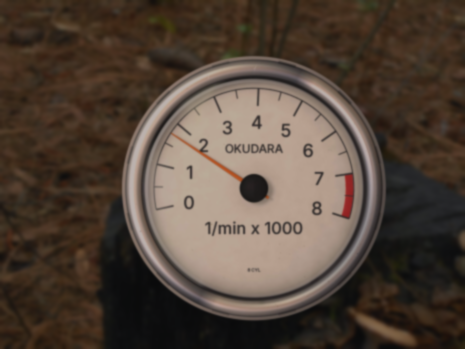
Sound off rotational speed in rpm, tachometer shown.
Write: 1750 rpm
